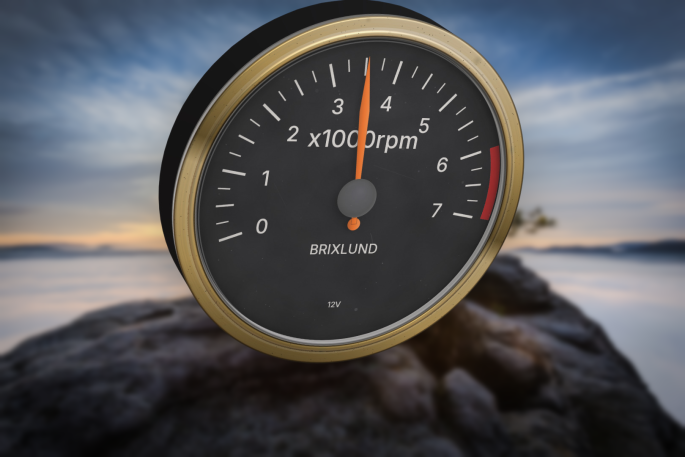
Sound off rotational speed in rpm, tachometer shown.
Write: 3500 rpm
